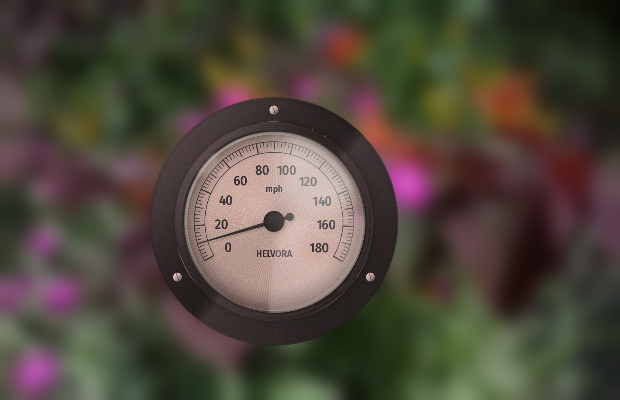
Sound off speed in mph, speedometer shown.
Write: 10 mph
